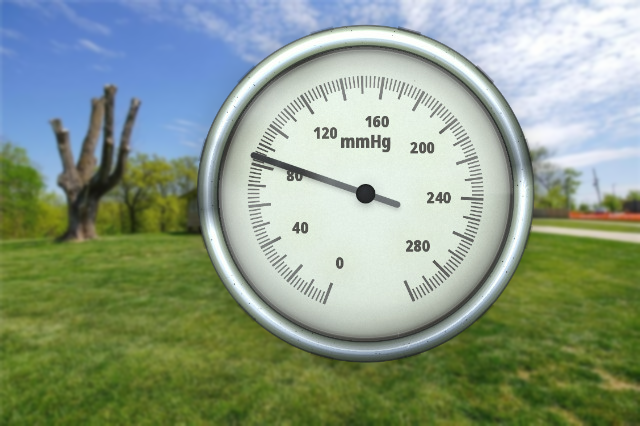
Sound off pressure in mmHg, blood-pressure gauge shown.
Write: 84 mmHg
